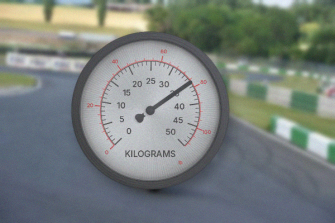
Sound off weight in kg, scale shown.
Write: 35 kg
